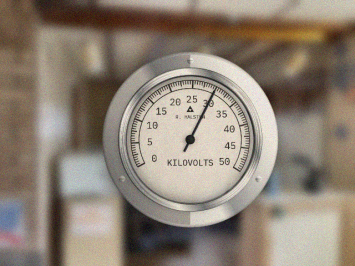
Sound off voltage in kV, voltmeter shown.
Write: 30 kV
